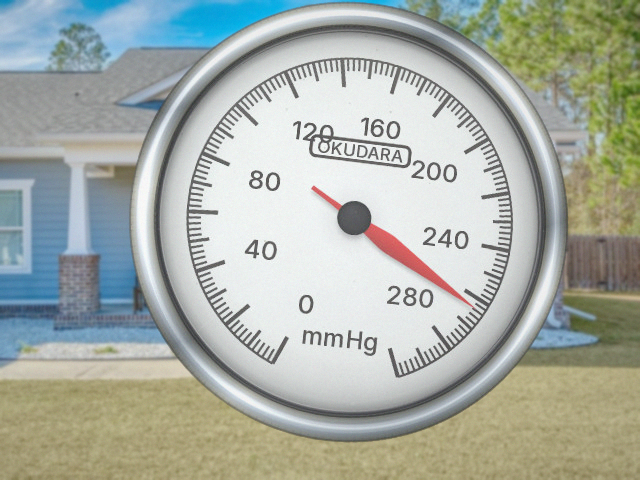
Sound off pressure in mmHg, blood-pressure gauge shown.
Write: 264 mmHg
